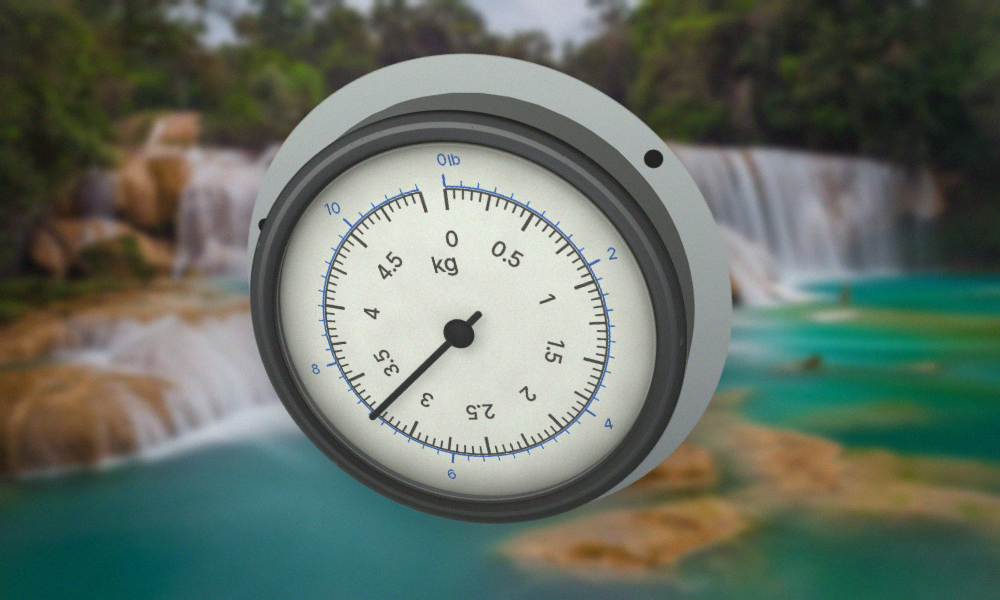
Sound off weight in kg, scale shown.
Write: 3.25 kg
